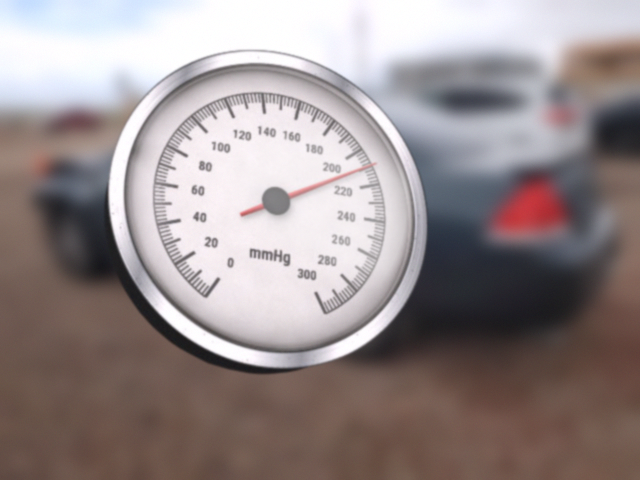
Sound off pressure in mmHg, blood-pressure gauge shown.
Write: 210 mmHg
